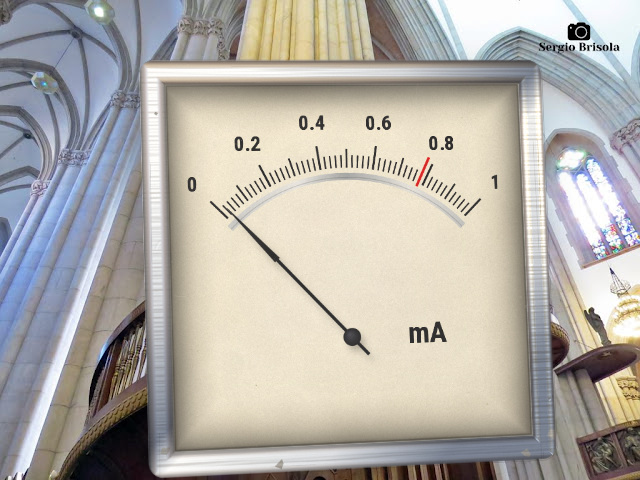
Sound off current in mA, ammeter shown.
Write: 0.02 mA
